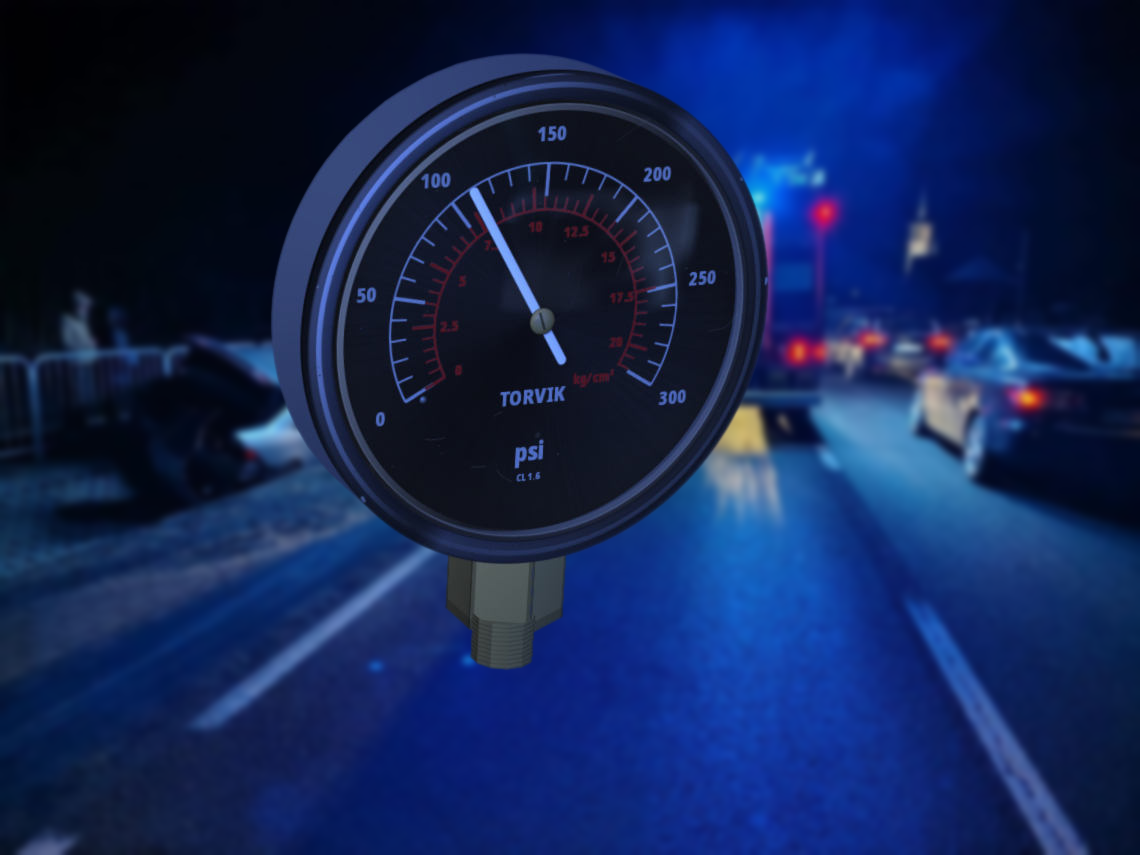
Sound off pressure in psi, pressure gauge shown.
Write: 110 psi
